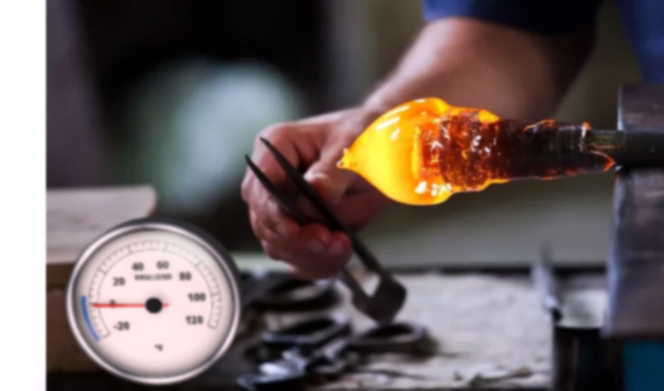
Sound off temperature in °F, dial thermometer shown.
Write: 0 °F
